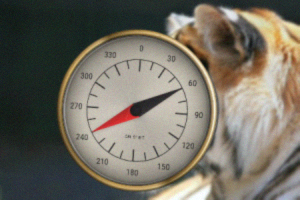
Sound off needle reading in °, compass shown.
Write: 240 °
